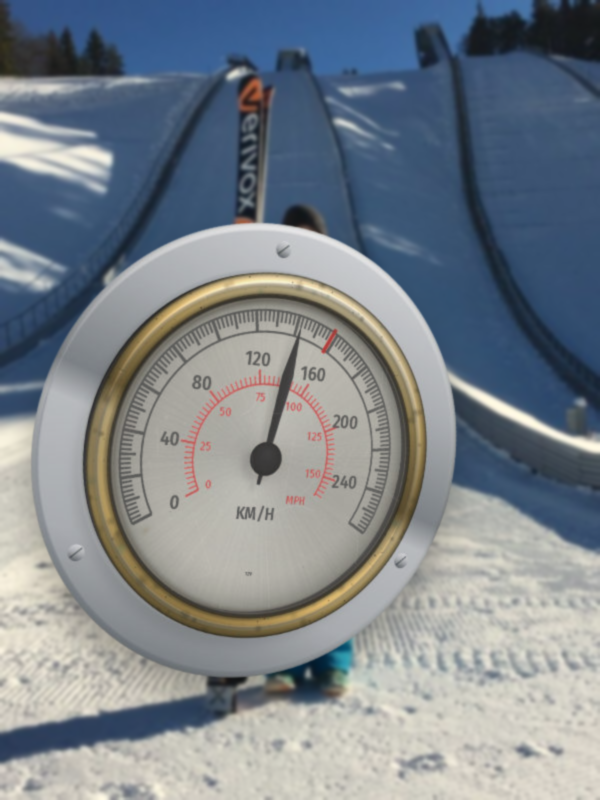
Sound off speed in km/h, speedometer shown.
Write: 140 km/h
